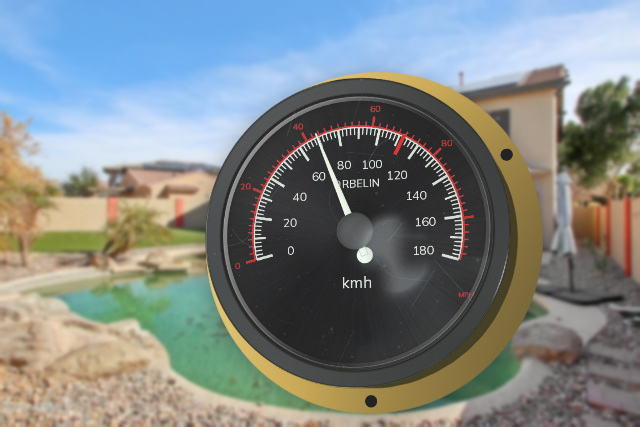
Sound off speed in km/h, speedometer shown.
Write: 70 km/h
